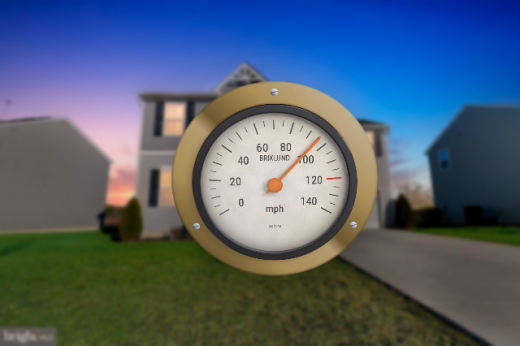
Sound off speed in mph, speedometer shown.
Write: 95 mph
